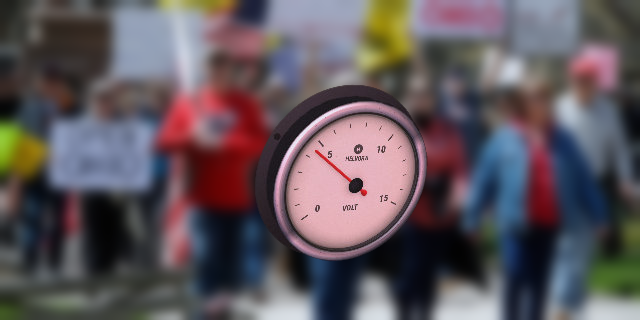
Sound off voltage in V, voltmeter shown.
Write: 4.5 V
